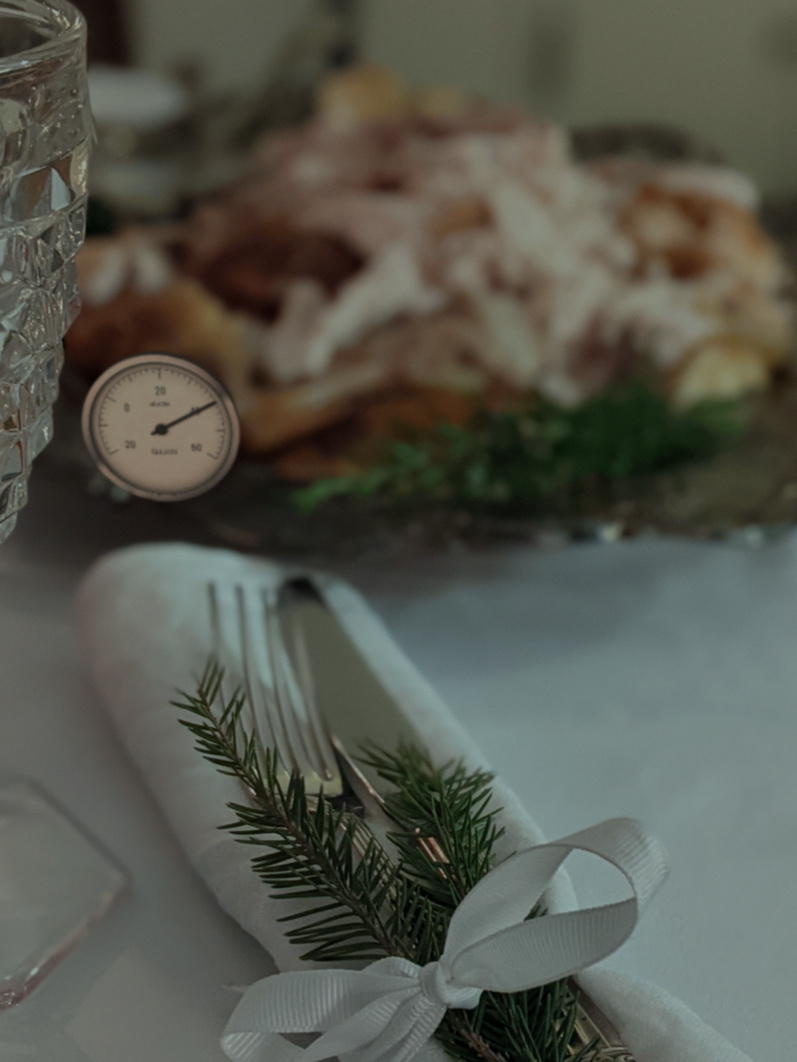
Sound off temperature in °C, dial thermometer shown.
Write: 40 °C
